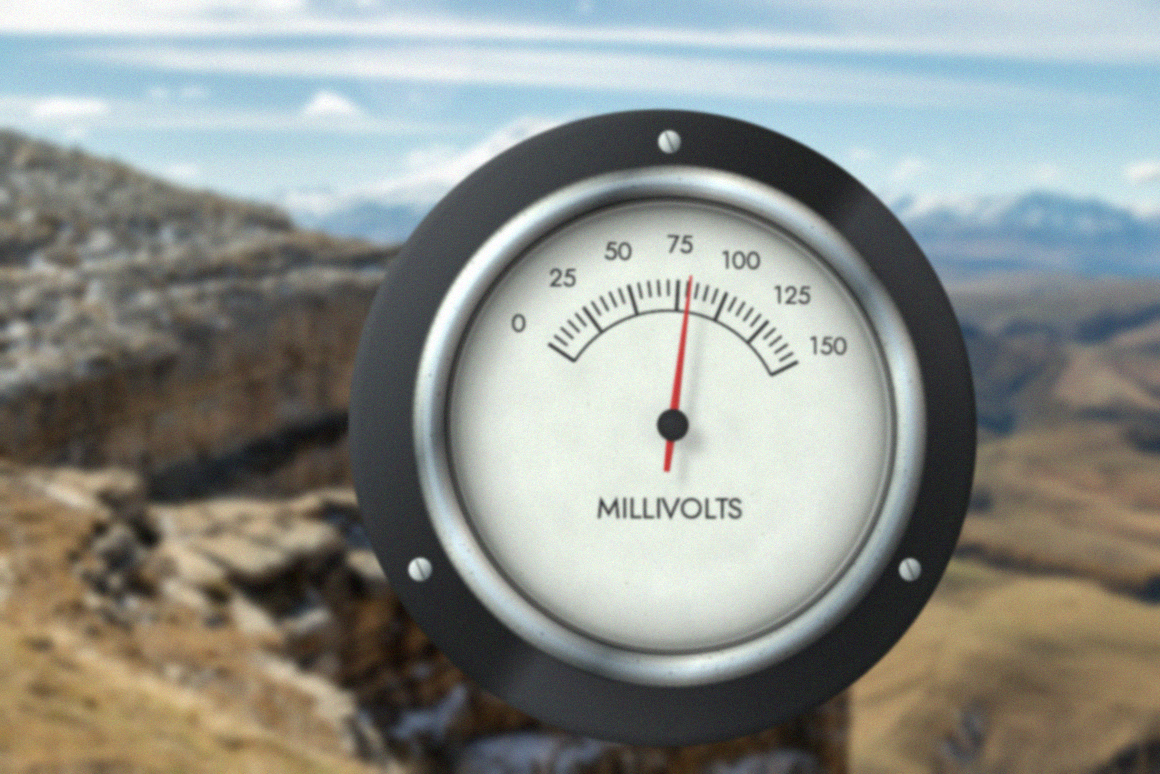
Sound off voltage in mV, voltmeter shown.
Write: 80 mV
